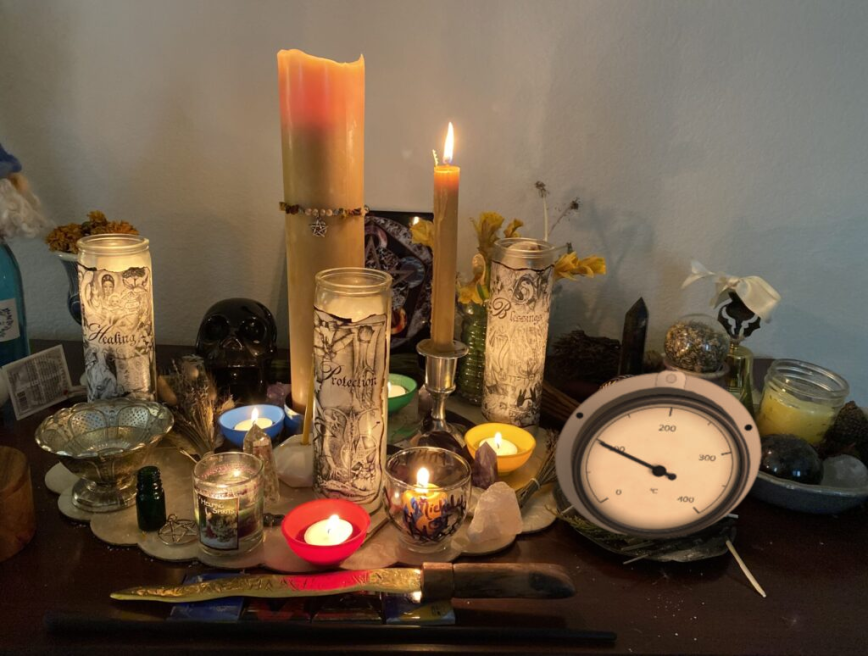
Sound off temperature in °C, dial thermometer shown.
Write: 100 °C
